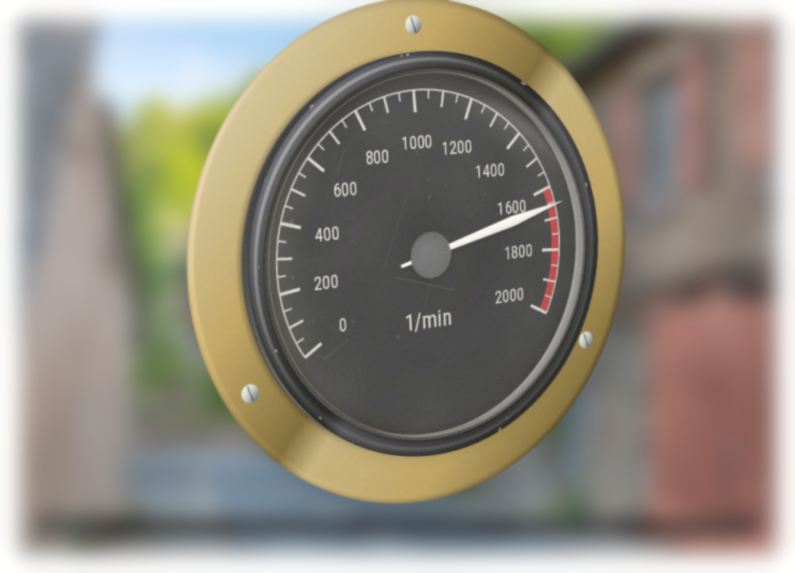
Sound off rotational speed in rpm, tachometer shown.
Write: 1650 rpm
